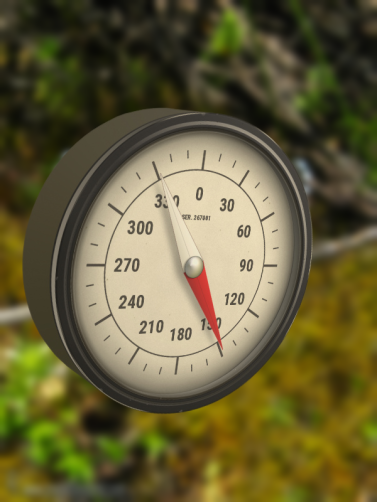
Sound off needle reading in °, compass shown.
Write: 150 °
